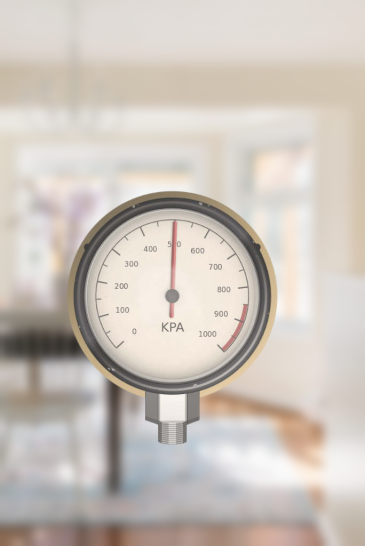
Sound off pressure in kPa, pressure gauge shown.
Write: 500 kPa
